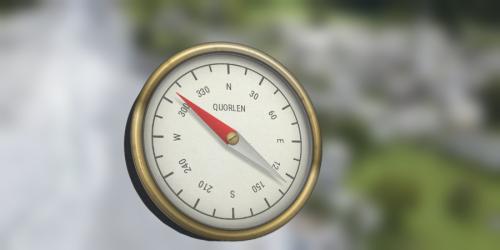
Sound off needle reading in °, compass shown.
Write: 307.5 °
